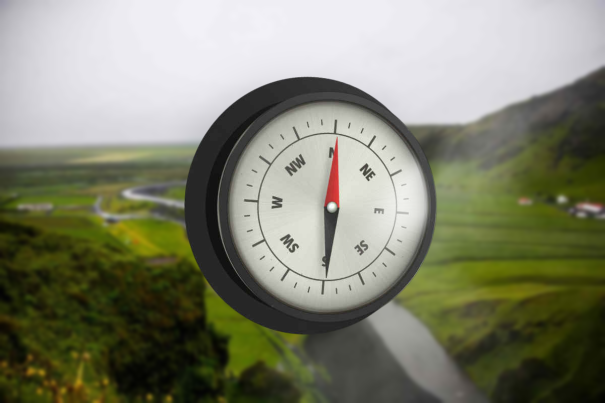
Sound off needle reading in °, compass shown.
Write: 0 °
